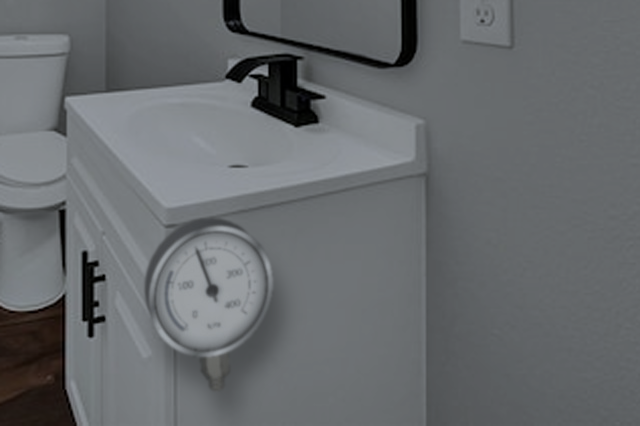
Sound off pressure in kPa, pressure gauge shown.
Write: 180 kPa
